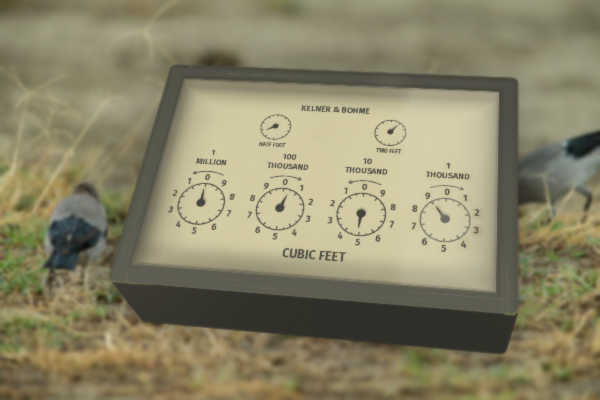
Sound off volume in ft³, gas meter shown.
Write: 4900 ft³
